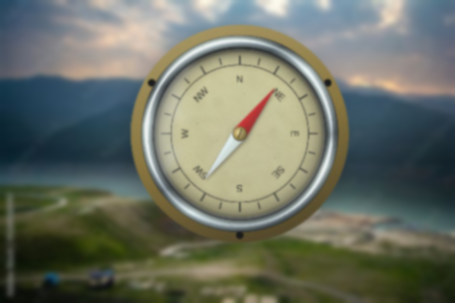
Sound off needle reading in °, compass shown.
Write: 37.5 °
